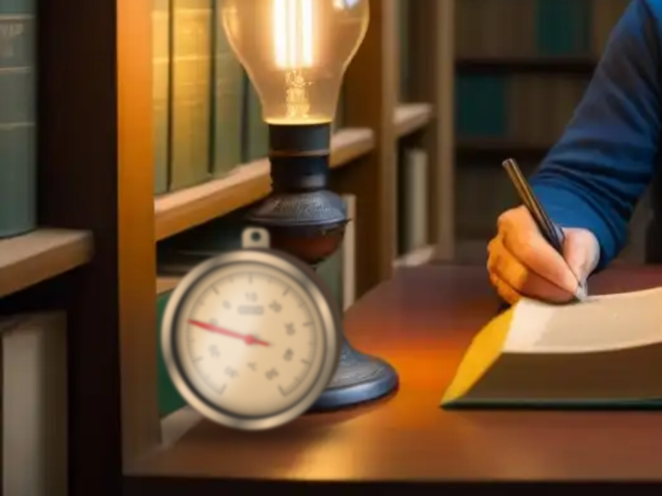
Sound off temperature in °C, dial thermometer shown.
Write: -10 °C
